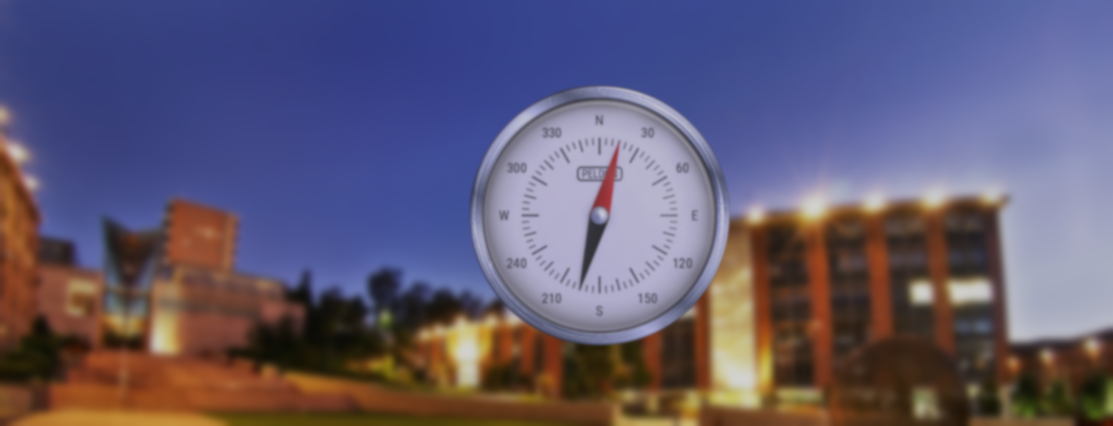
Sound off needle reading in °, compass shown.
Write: 15 °
